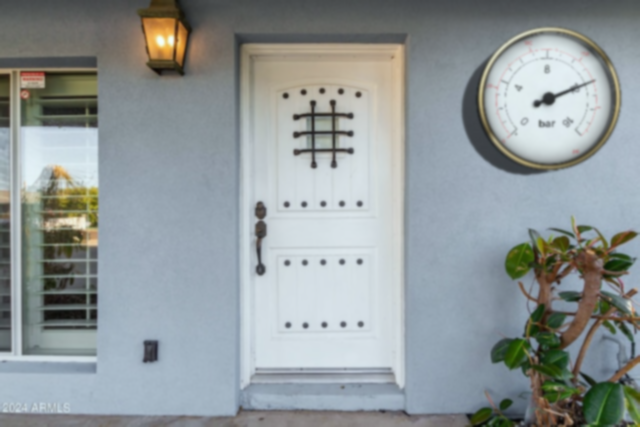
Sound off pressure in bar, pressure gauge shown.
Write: 12 bar
